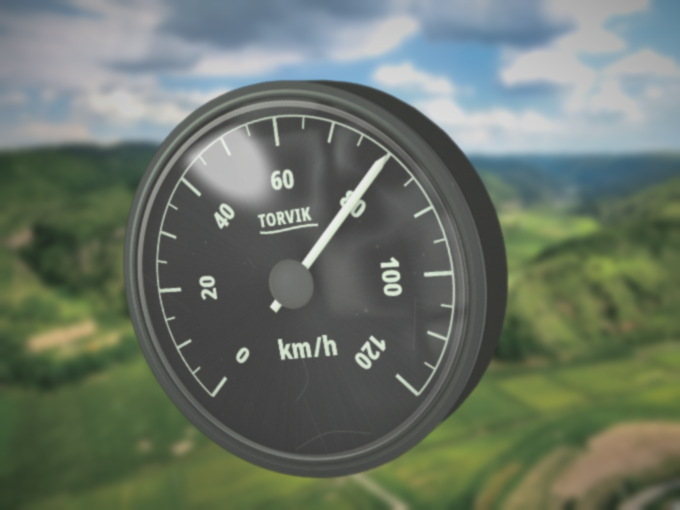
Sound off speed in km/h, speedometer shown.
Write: 80 km/h
